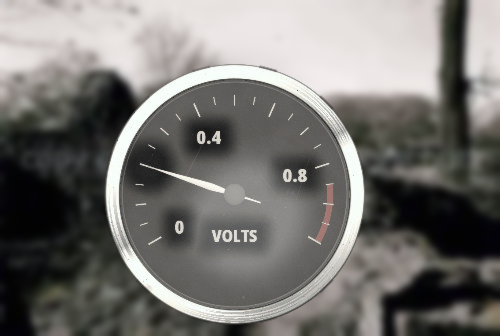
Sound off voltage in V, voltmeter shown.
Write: 0.2 V
